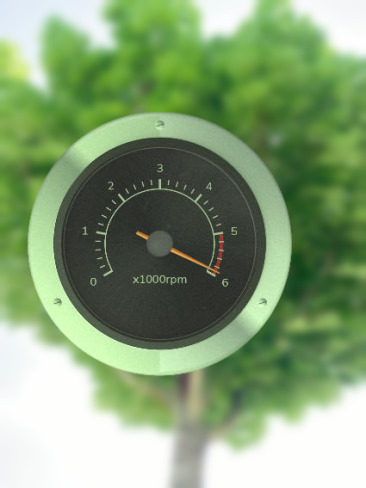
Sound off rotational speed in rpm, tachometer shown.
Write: 5900 rpm
